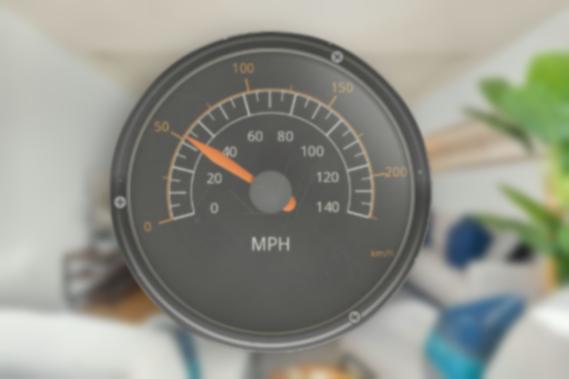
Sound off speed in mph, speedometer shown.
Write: 32.5 mph
